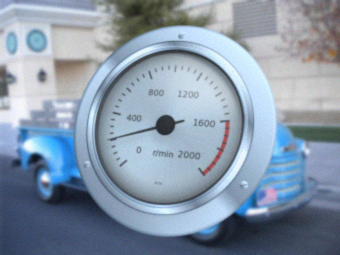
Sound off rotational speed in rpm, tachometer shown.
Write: 200 rpm
